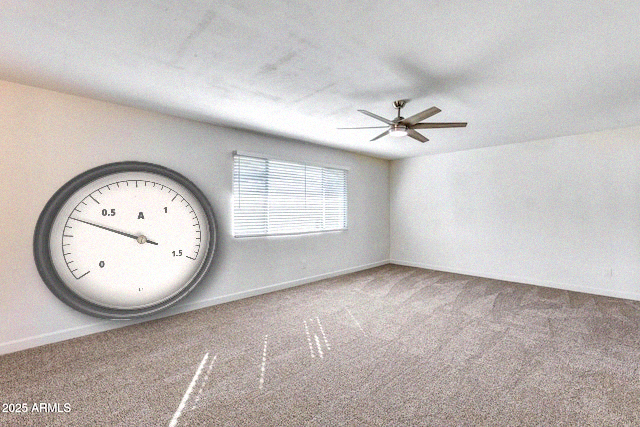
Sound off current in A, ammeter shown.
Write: 0.35 A
